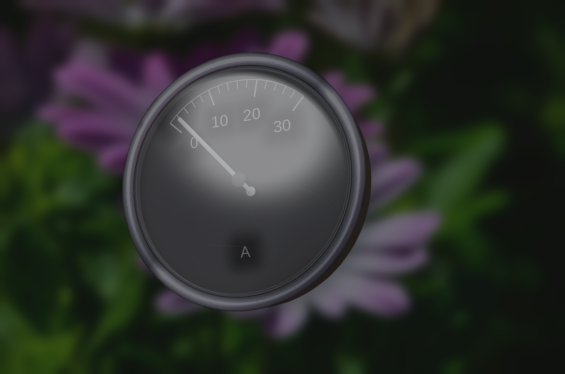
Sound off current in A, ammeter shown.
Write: 2 A
